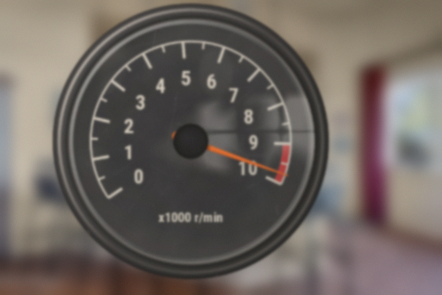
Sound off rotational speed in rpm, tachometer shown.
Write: 9750 rpm
